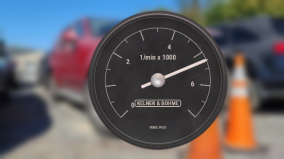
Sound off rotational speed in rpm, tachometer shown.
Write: 5250 rpm
